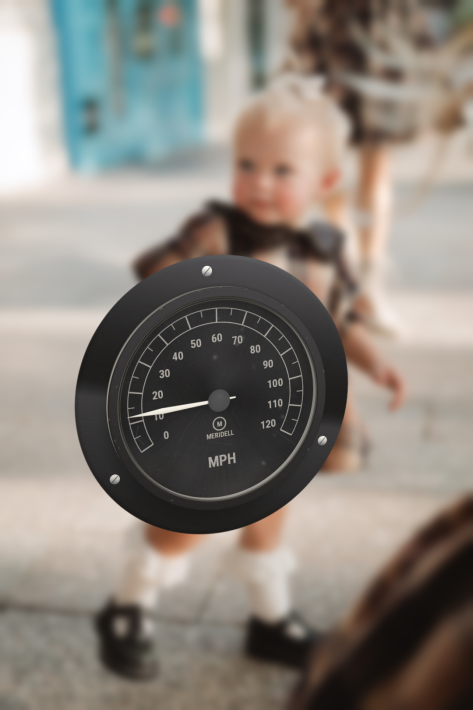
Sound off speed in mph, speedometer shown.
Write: 12.5 mph
